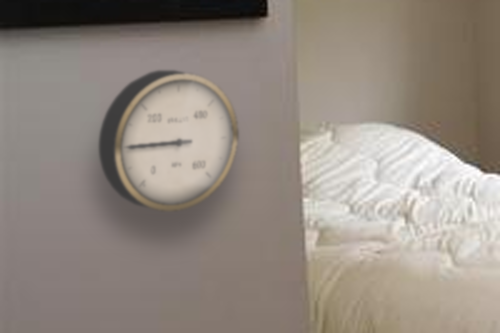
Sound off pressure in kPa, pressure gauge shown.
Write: 100 kPa
